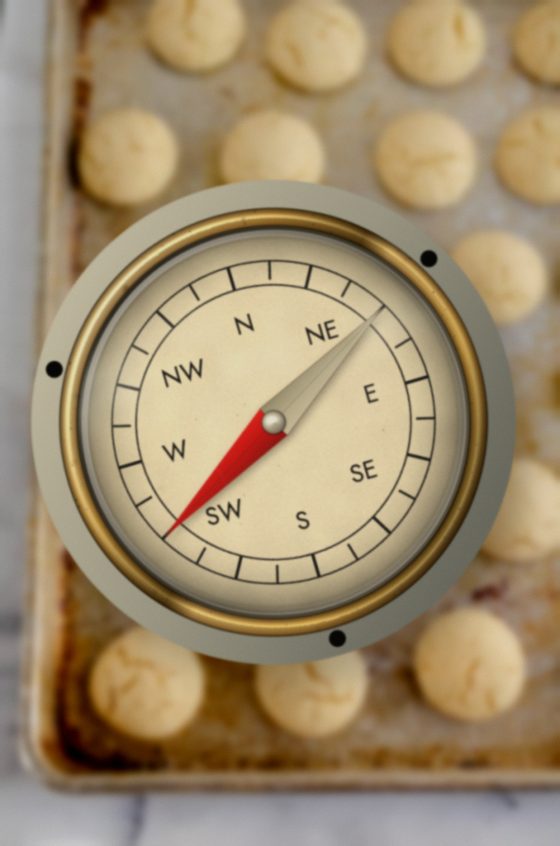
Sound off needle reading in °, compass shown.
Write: 240 °
